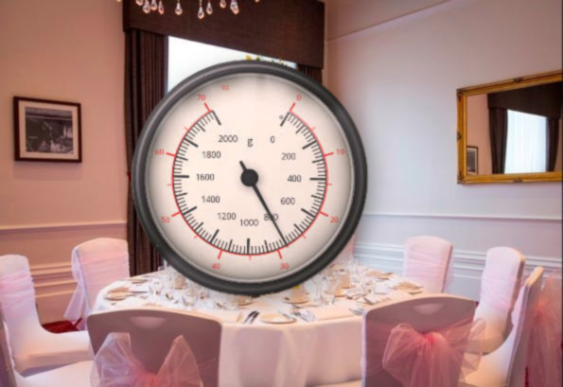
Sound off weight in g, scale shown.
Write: 800 g
